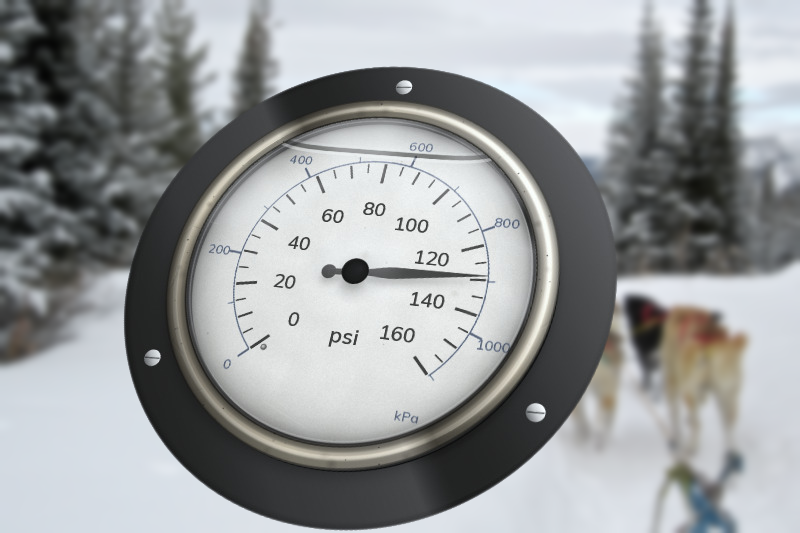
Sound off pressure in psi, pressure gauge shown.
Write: 130 psi
